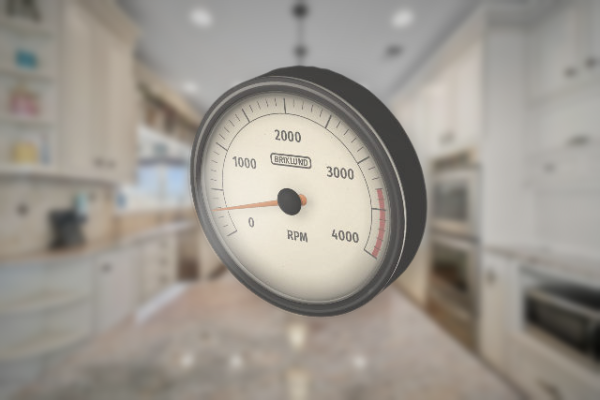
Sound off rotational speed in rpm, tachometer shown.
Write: 300 rpm
